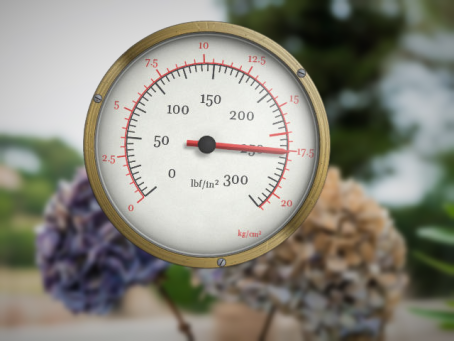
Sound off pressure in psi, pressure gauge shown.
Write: 250 psi
